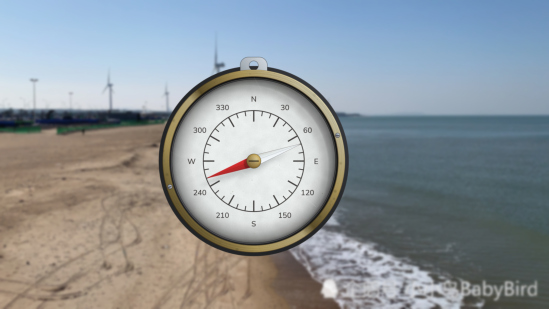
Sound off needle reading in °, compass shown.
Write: 250 °
